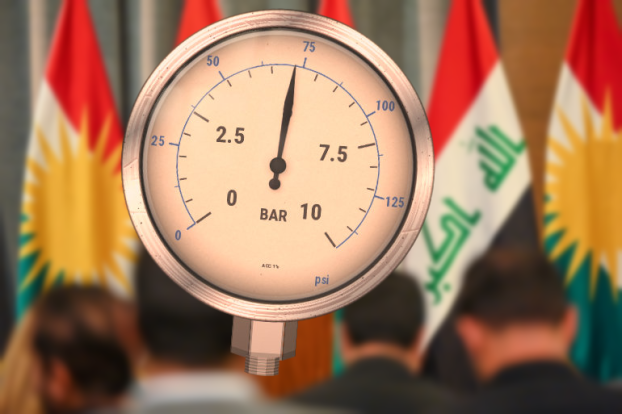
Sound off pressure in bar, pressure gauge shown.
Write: 5 bar
